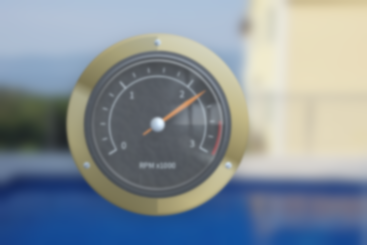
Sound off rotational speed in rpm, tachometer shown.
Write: 2200 rpm
